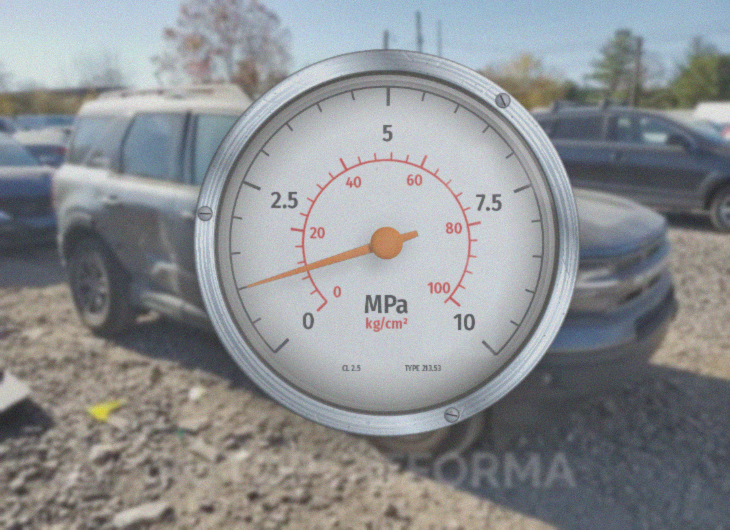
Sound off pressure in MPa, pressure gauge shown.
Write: 1 MPa
